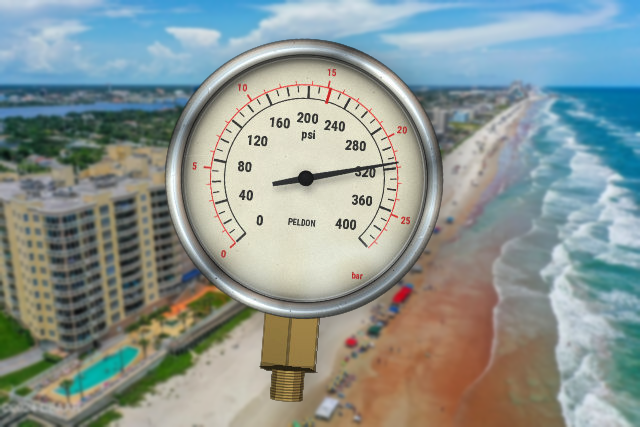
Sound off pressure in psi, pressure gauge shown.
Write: 315 psi
